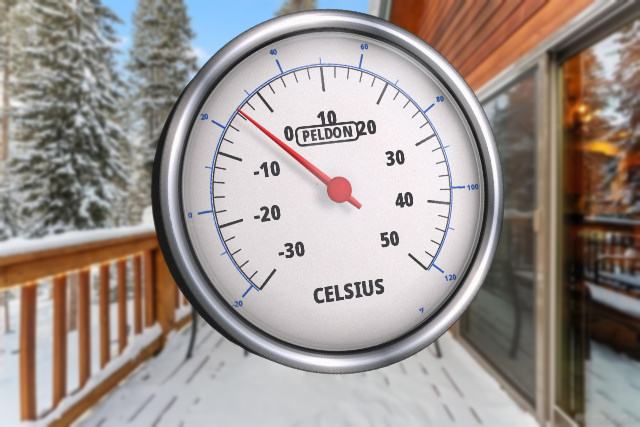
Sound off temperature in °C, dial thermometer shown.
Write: -4 °C
